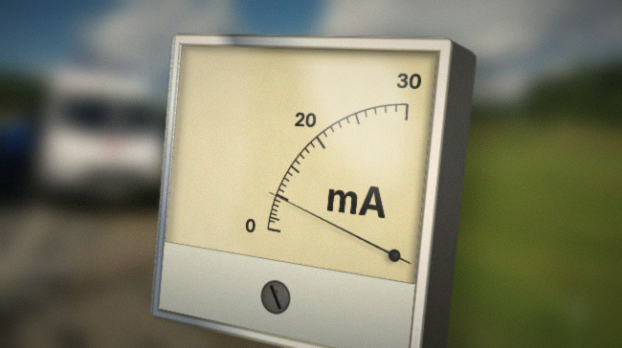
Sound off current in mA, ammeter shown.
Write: 10 mA
